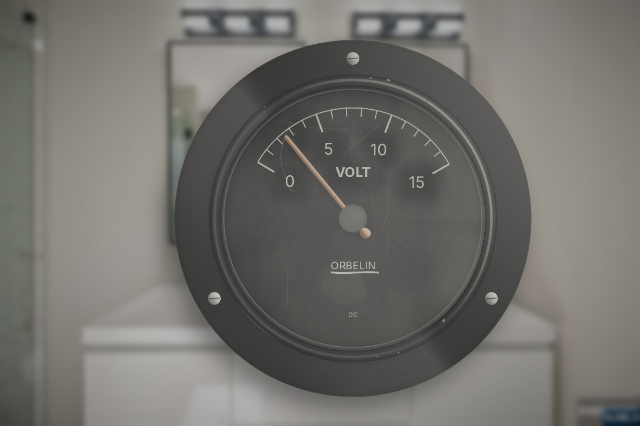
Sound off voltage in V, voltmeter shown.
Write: 2.5 V
